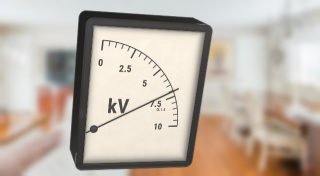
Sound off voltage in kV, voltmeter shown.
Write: 7 kV
